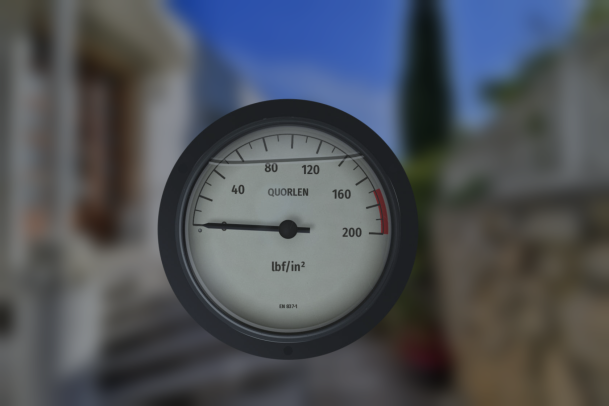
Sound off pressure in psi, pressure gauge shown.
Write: 0 psi
